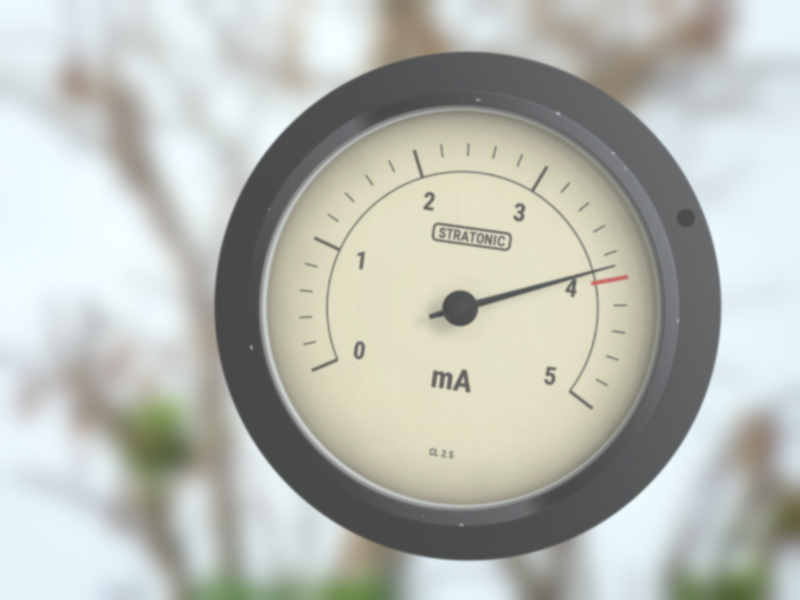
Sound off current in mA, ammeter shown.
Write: 3.9 mA
